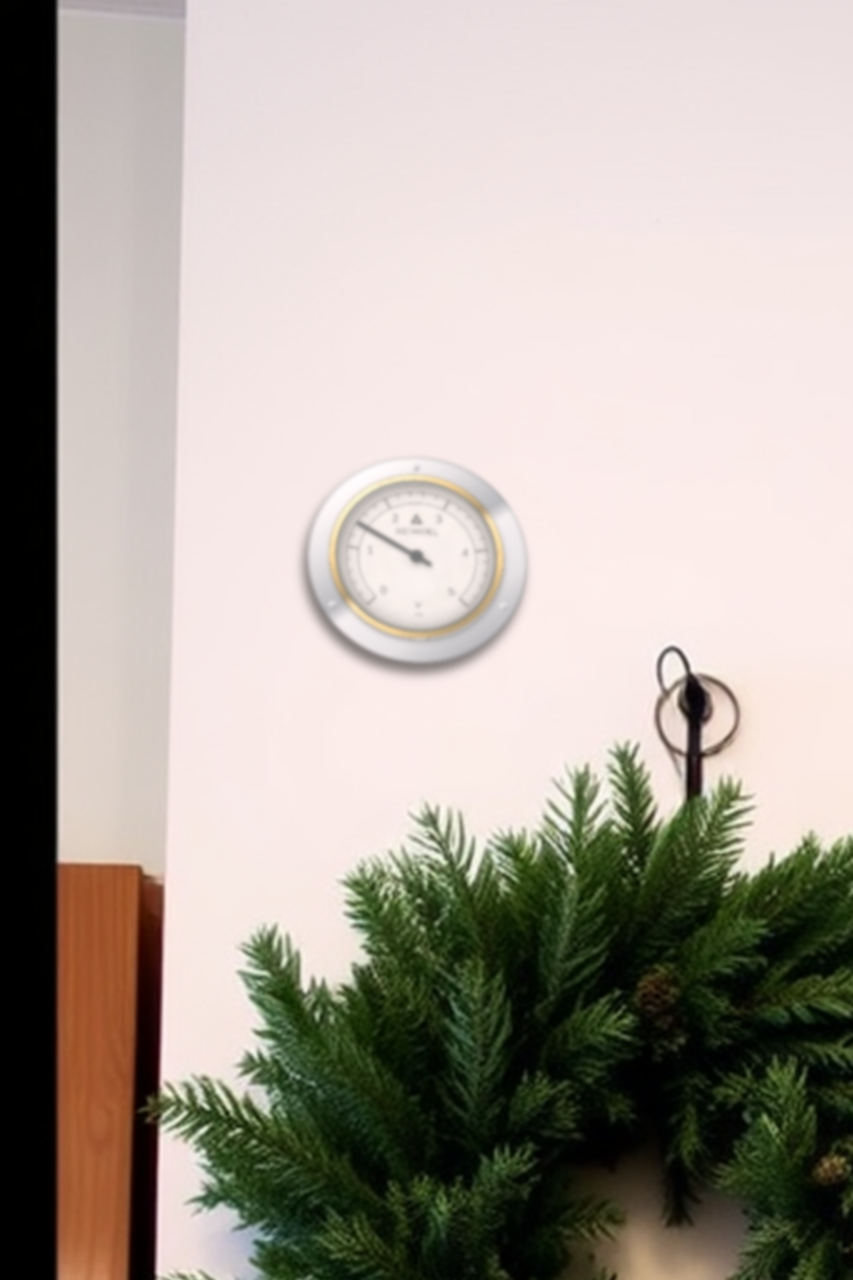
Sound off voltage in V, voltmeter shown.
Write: 1.4 V
